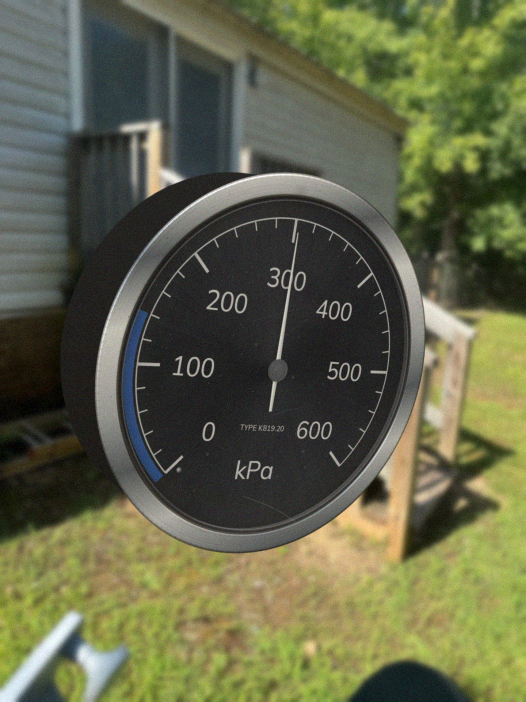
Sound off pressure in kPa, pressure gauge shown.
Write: 300 kPa
